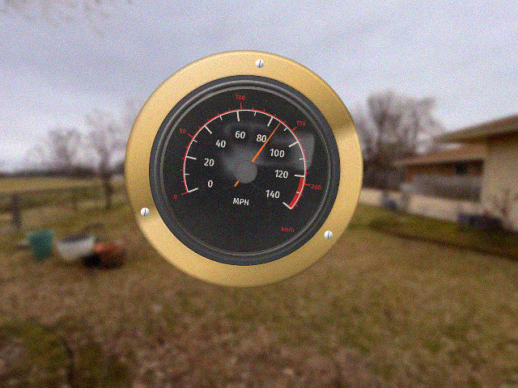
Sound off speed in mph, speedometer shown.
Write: 85 mph
